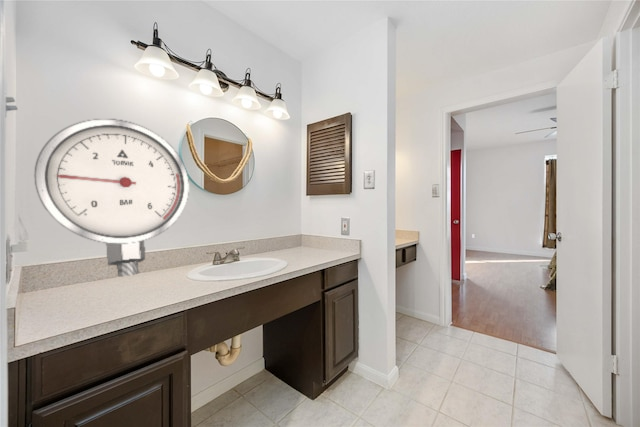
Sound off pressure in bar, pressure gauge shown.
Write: 1 bar
